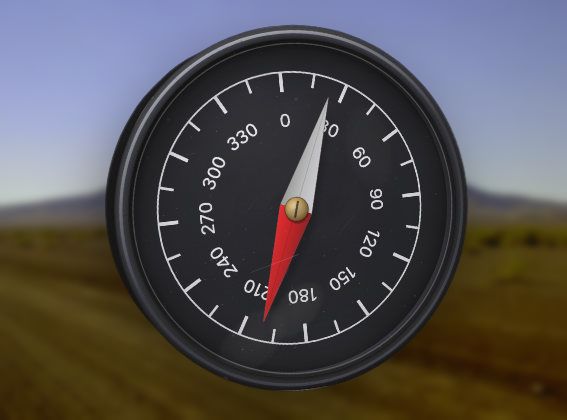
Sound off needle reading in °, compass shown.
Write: 202.5 °
